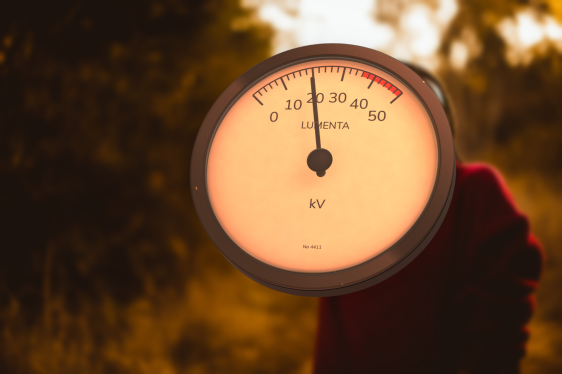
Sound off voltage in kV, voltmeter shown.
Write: 20 kV
